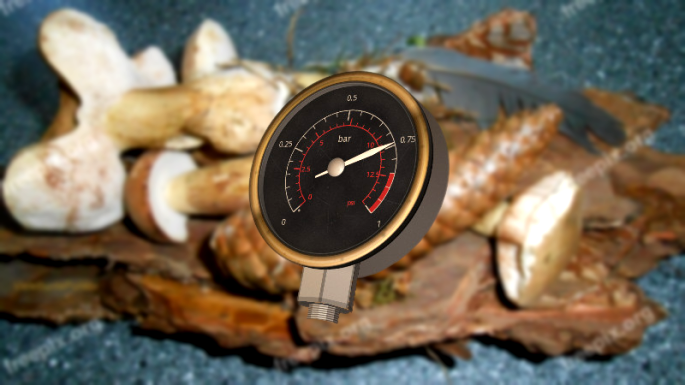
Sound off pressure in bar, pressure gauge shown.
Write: 0.75 bar
